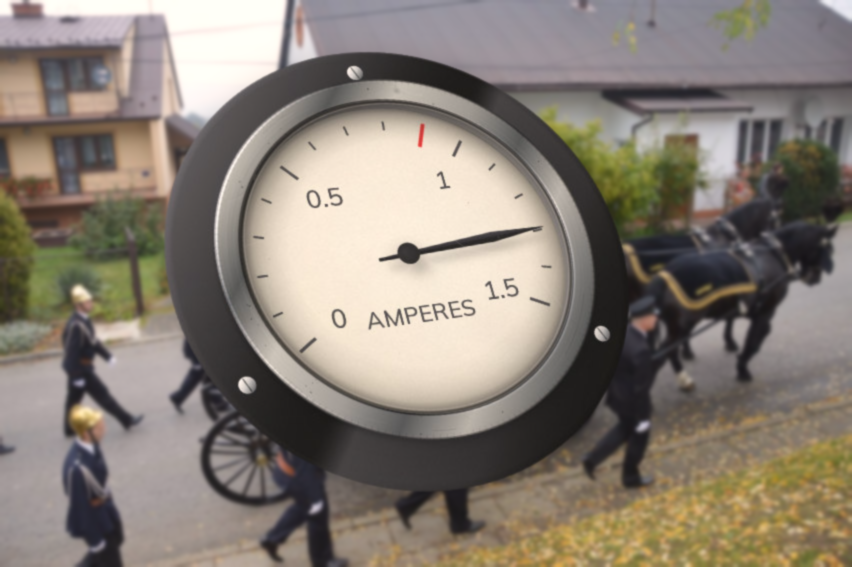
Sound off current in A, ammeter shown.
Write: 1.3 A
